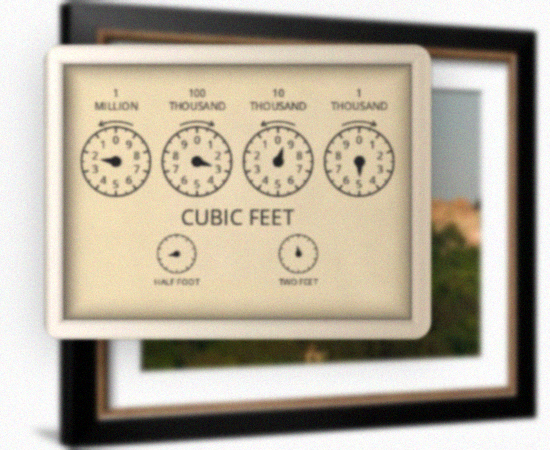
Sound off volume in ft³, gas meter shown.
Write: 229500 ft³
